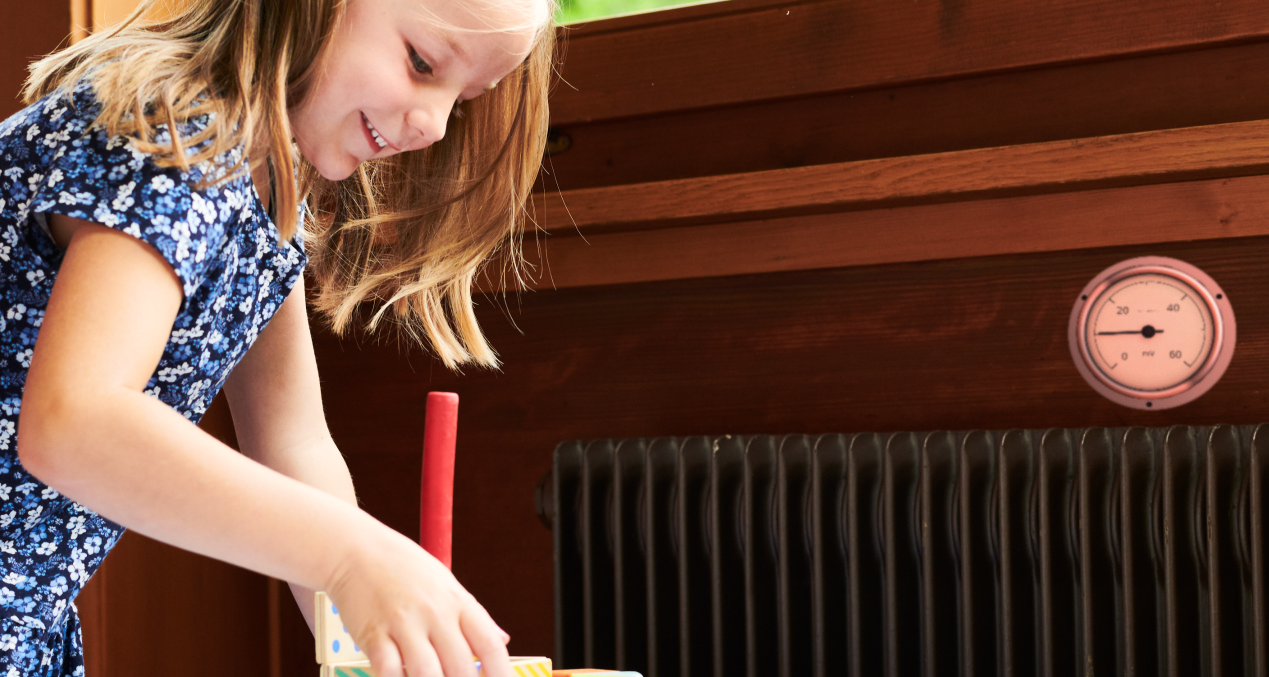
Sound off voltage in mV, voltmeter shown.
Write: 10 mV
